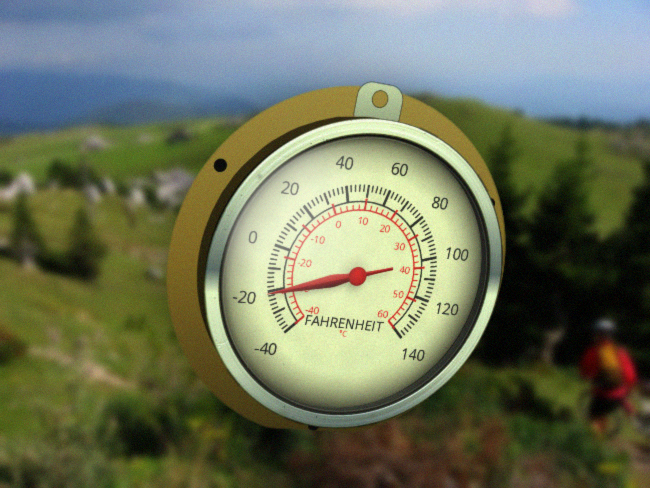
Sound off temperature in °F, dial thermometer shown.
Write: -20 °F
